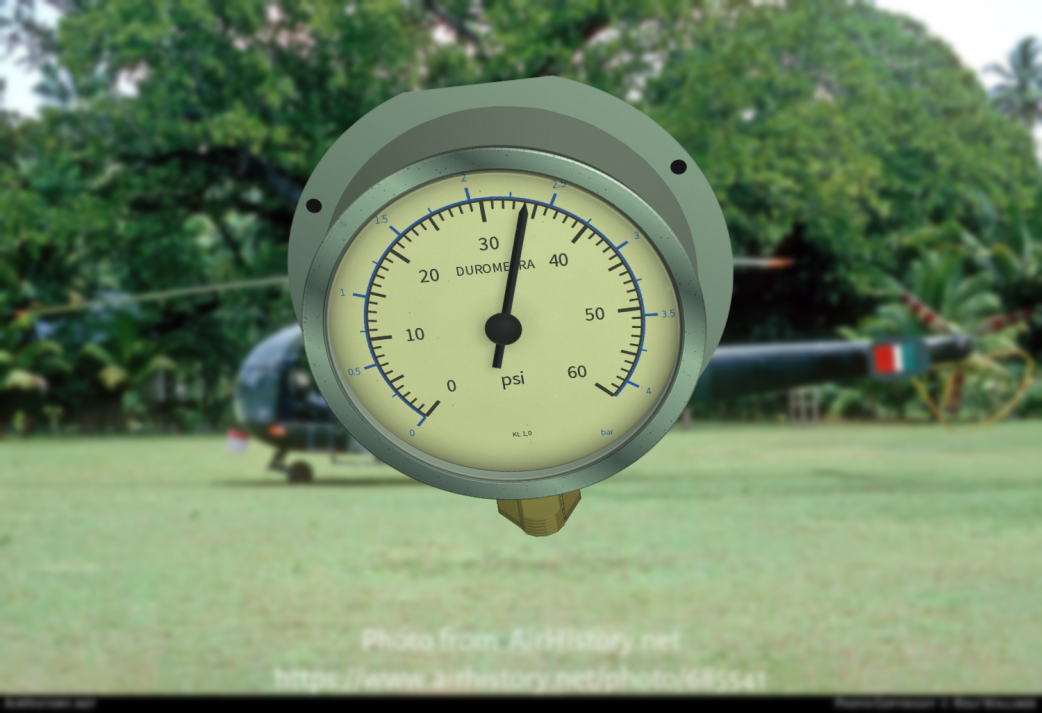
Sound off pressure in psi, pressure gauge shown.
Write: 34 psi
